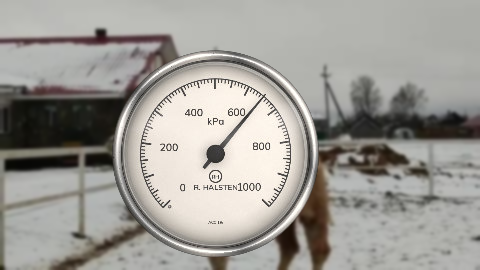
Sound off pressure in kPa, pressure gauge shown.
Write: 650 kPa
